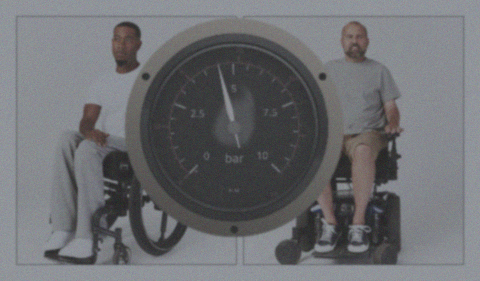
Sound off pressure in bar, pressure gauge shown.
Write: 4.5 bar
